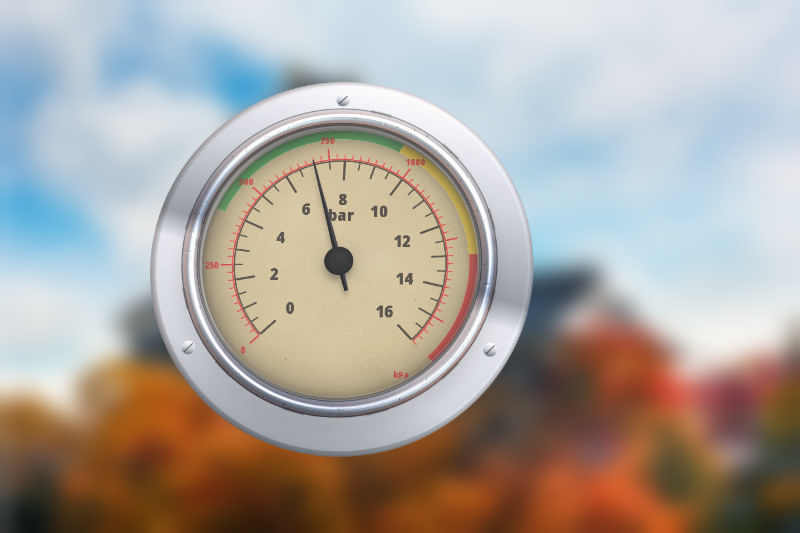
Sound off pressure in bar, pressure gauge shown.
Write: 7 bar
